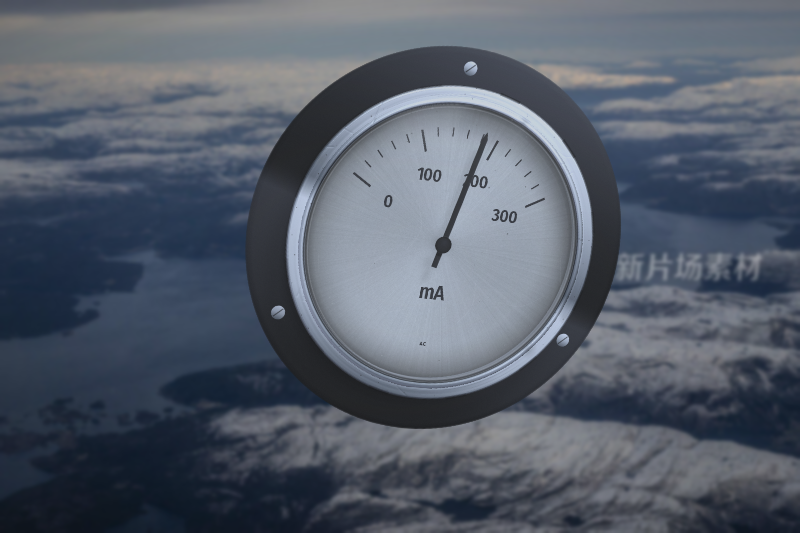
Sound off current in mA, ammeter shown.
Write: 180 mA
